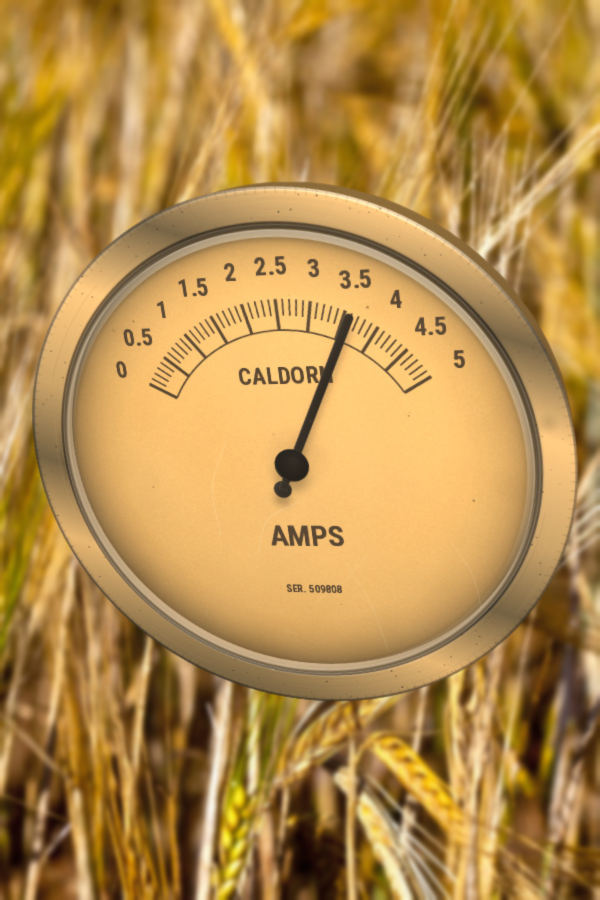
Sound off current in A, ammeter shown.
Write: 3.6 A
